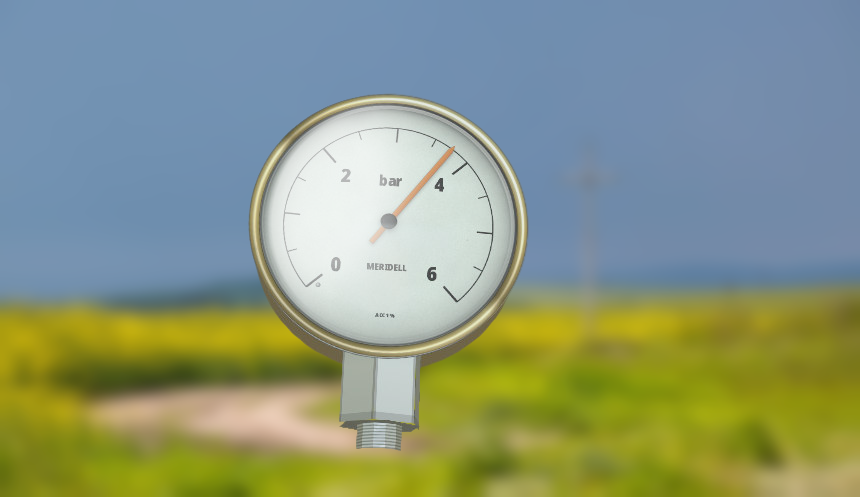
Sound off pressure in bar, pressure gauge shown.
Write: 3.75 bar
